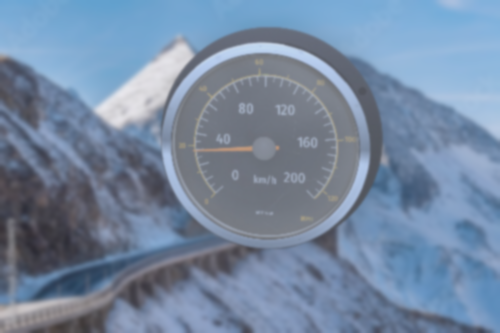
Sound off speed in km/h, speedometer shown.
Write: 30 km/h
